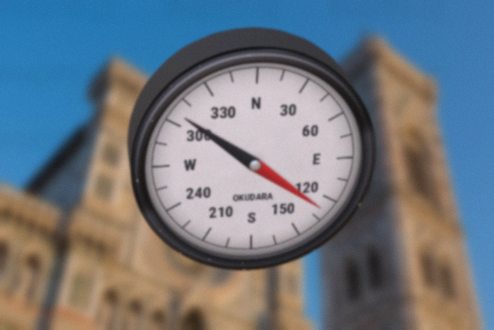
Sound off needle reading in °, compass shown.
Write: 127.5 °
